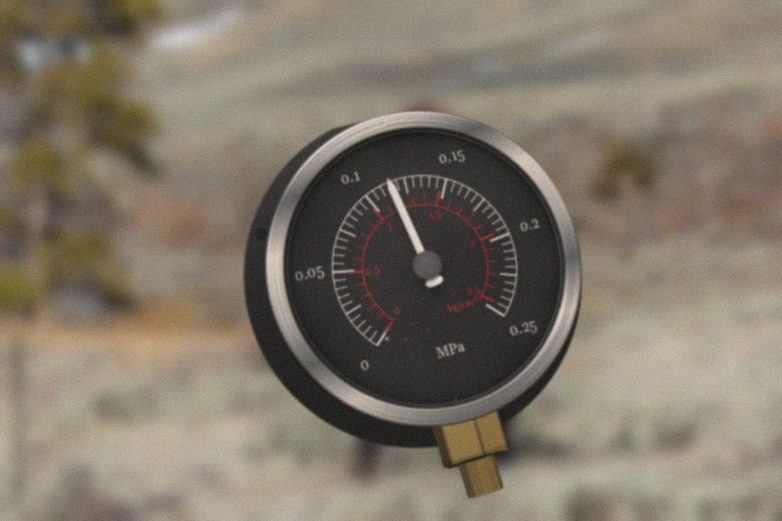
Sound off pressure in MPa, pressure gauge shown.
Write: 0.115 MPa
